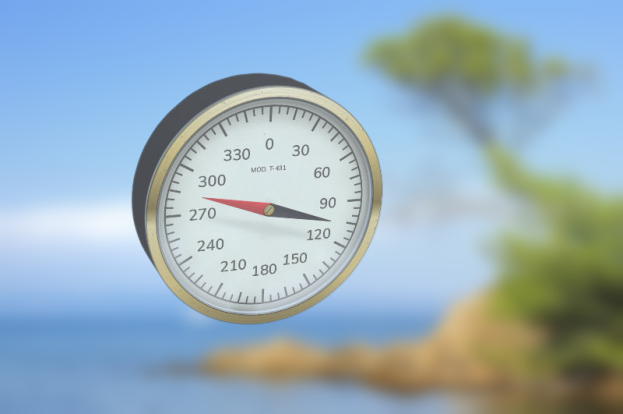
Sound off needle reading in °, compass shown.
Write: 285 °
